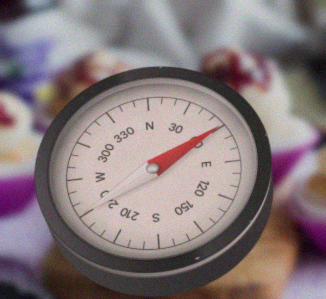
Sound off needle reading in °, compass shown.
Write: 60 °
